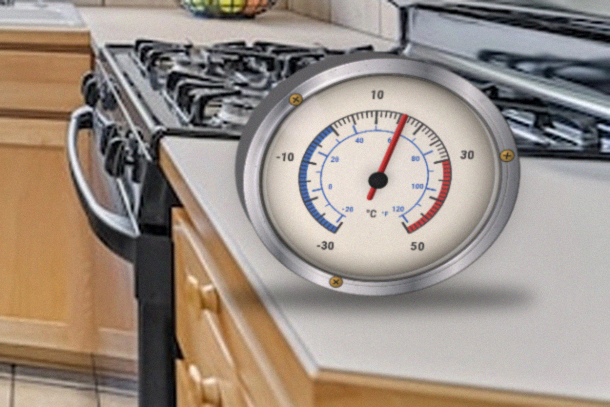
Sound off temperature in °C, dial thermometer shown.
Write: 15 °C
